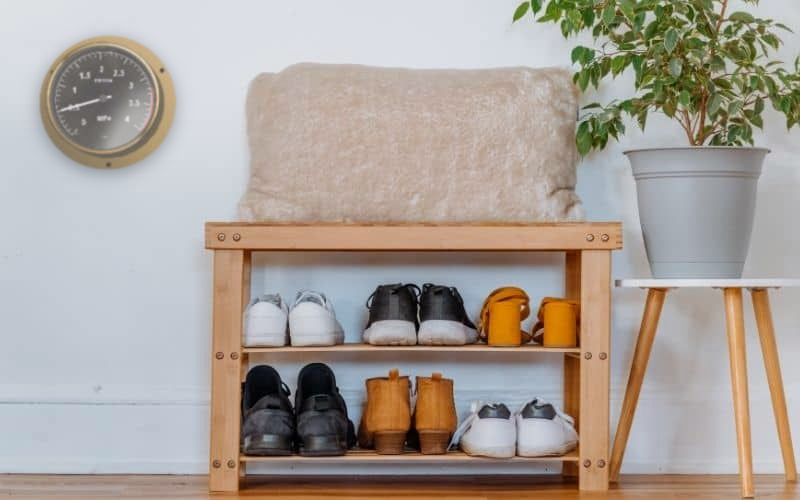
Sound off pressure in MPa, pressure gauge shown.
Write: 0.5 MPa
